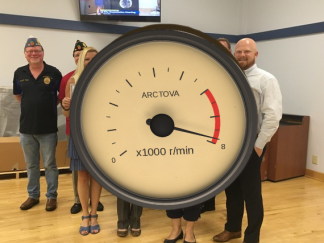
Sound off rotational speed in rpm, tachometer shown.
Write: 7750 rpm
